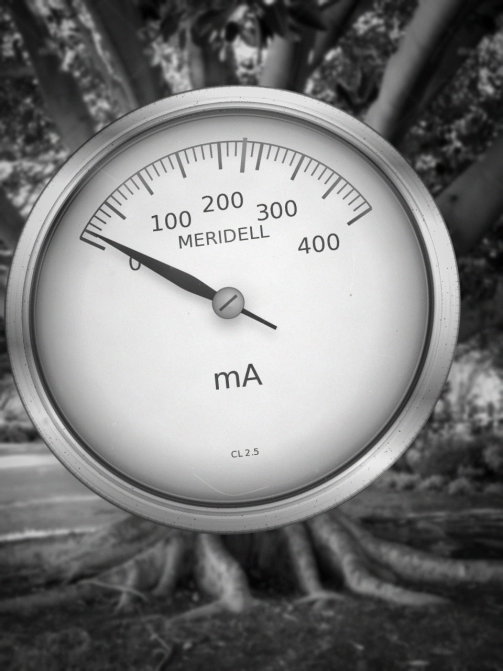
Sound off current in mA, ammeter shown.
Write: 10 mA
